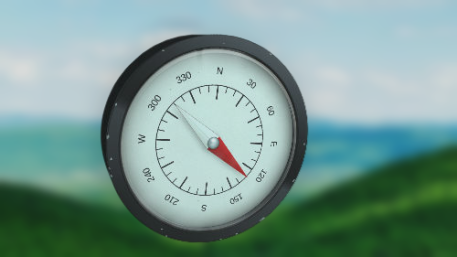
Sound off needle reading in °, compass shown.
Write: 130 °
